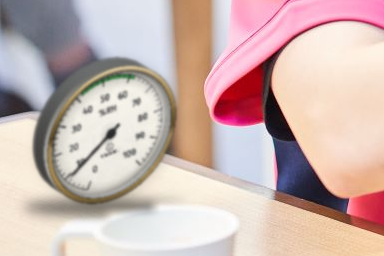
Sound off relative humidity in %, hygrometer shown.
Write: 10 %
